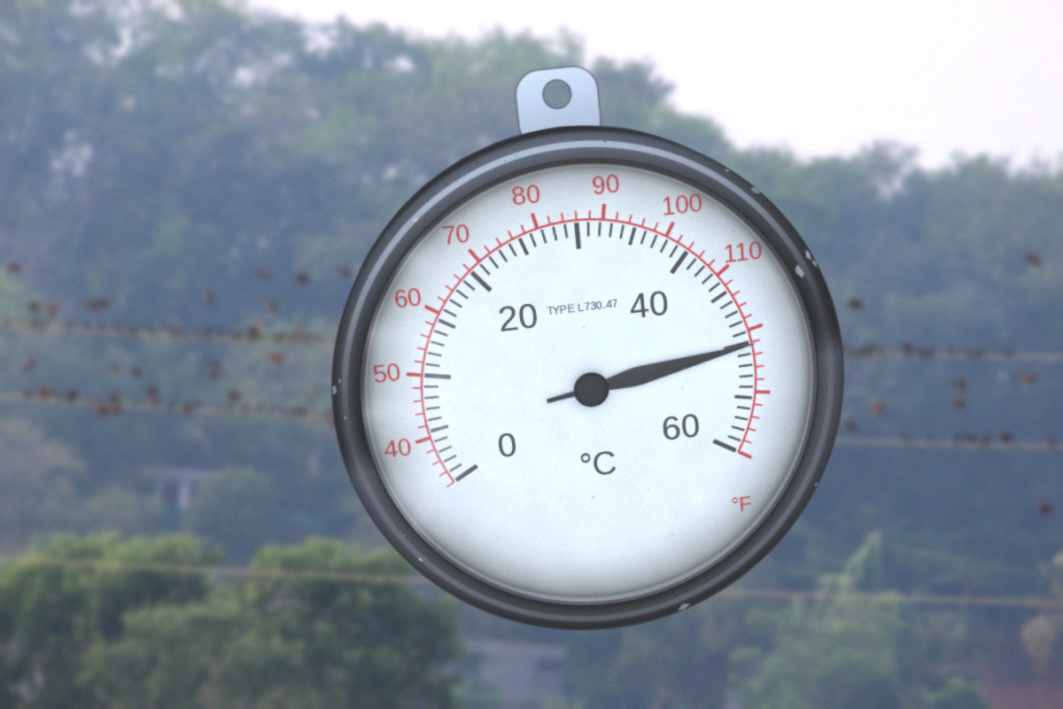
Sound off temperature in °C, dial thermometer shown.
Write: 50 °C
